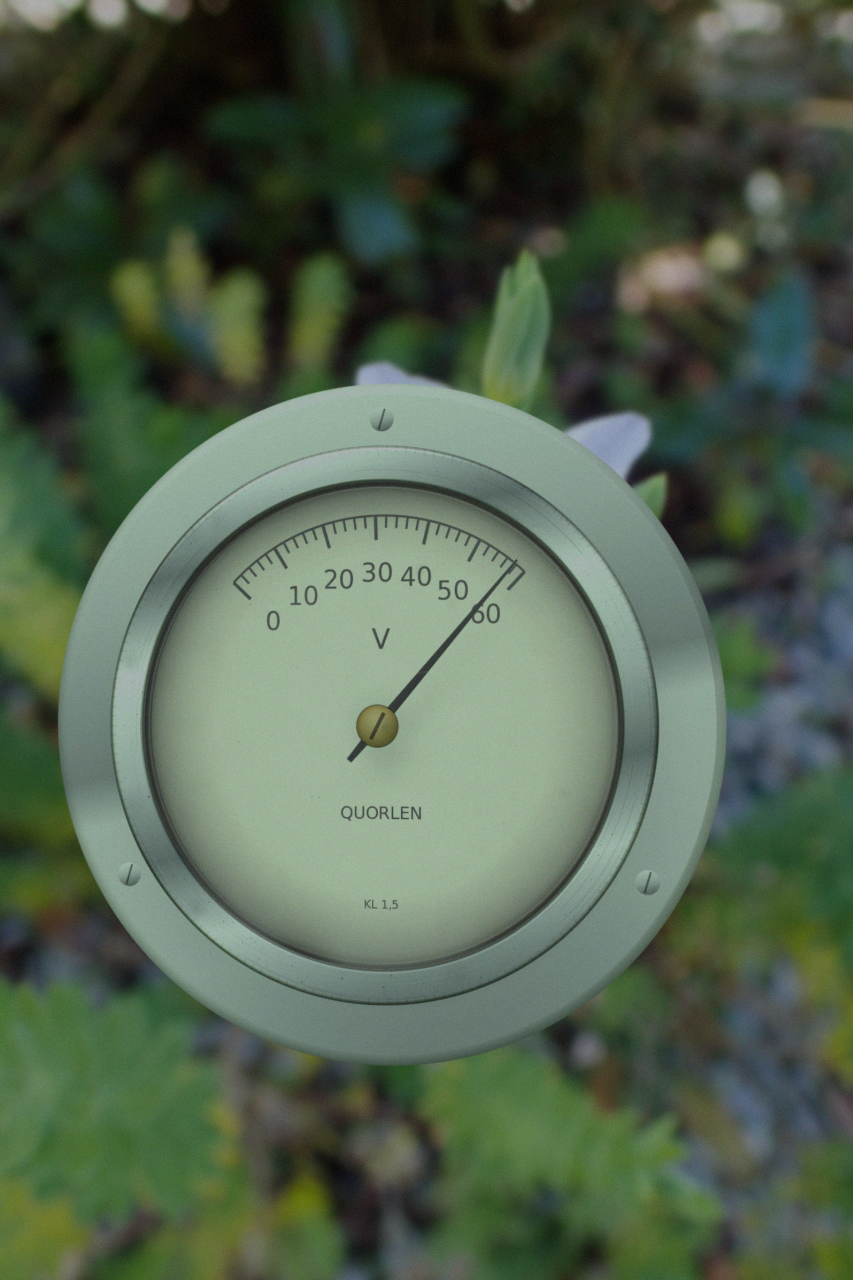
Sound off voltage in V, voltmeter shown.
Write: 58 V
